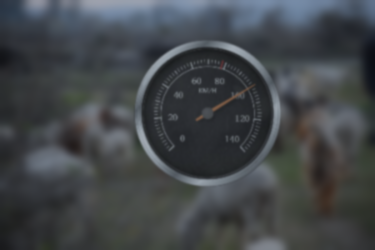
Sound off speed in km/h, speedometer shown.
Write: 100 km/h
